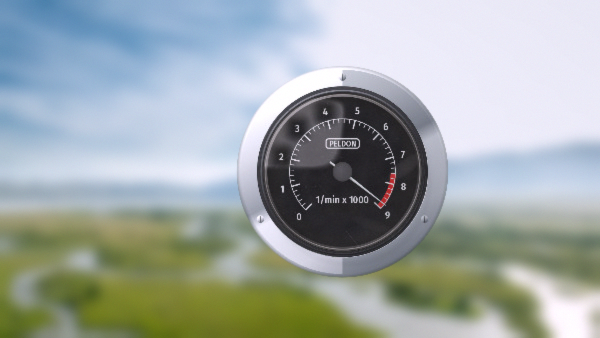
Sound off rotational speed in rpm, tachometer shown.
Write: 8800 rpm
